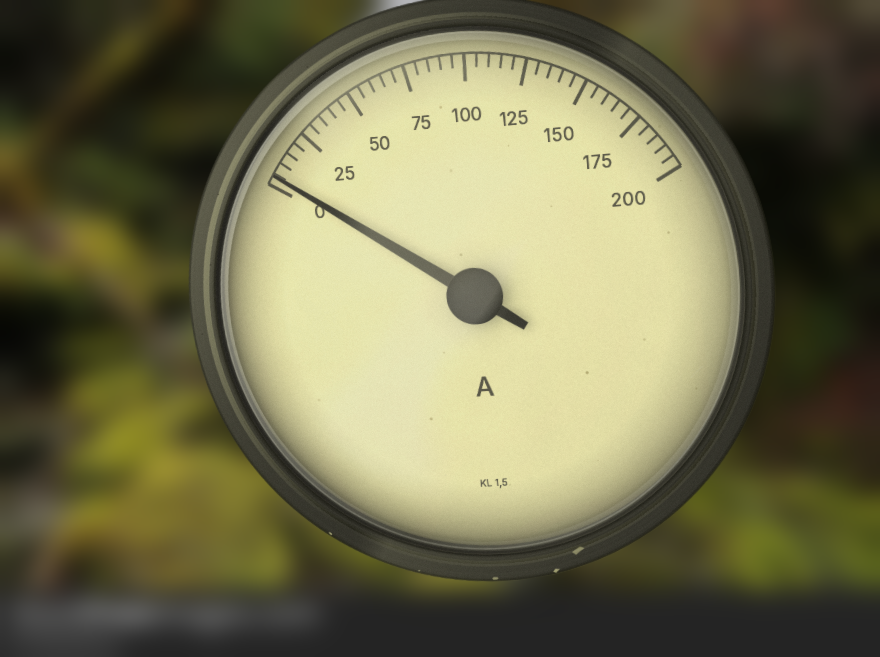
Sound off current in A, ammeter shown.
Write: 5 A
